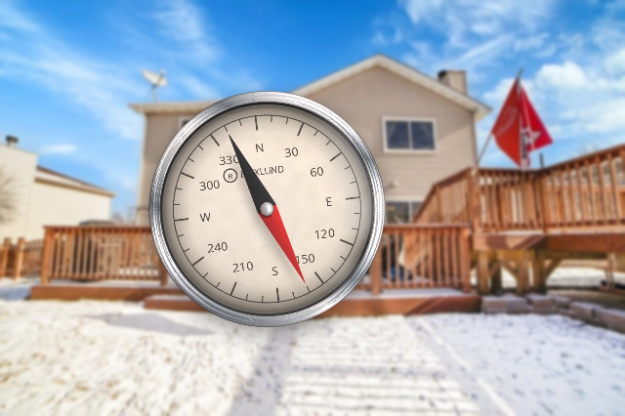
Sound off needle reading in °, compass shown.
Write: 160 °
